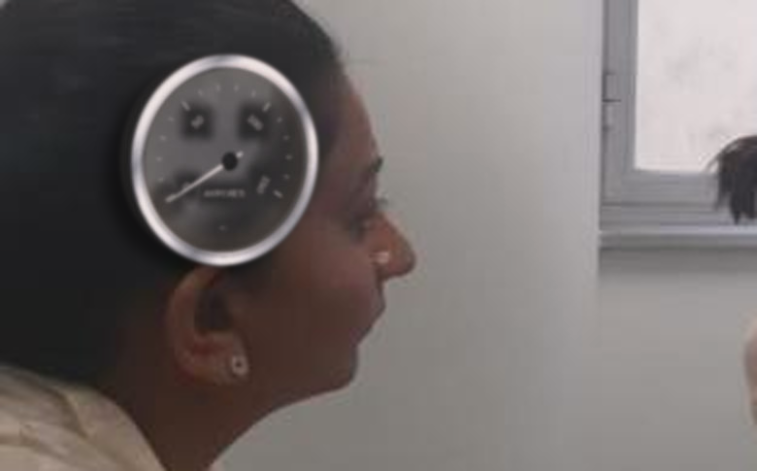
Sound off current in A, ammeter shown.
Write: 0 A
